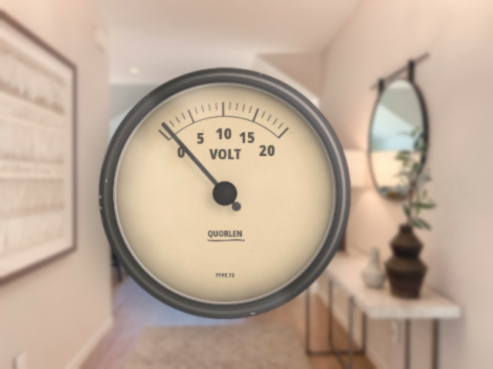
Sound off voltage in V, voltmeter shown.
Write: 1 V
